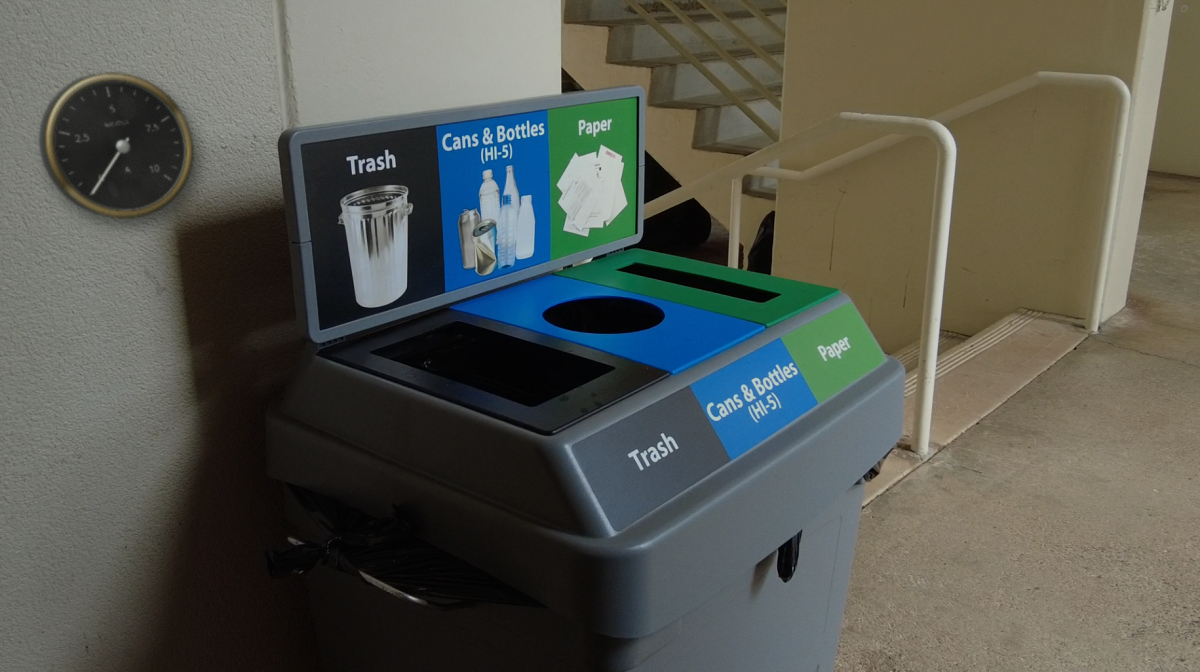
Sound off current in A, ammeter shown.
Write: 0 A
